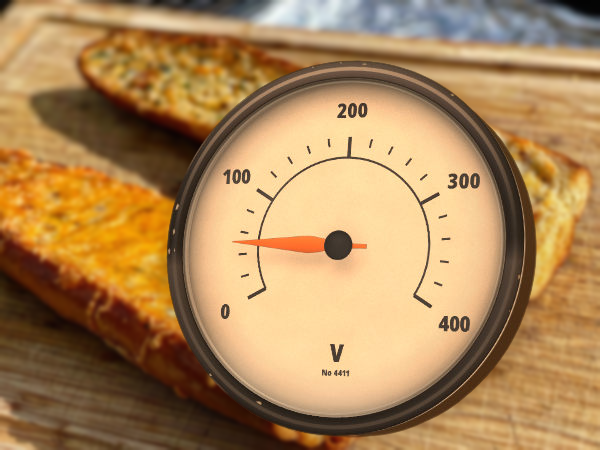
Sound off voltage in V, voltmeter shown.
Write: 50 V
